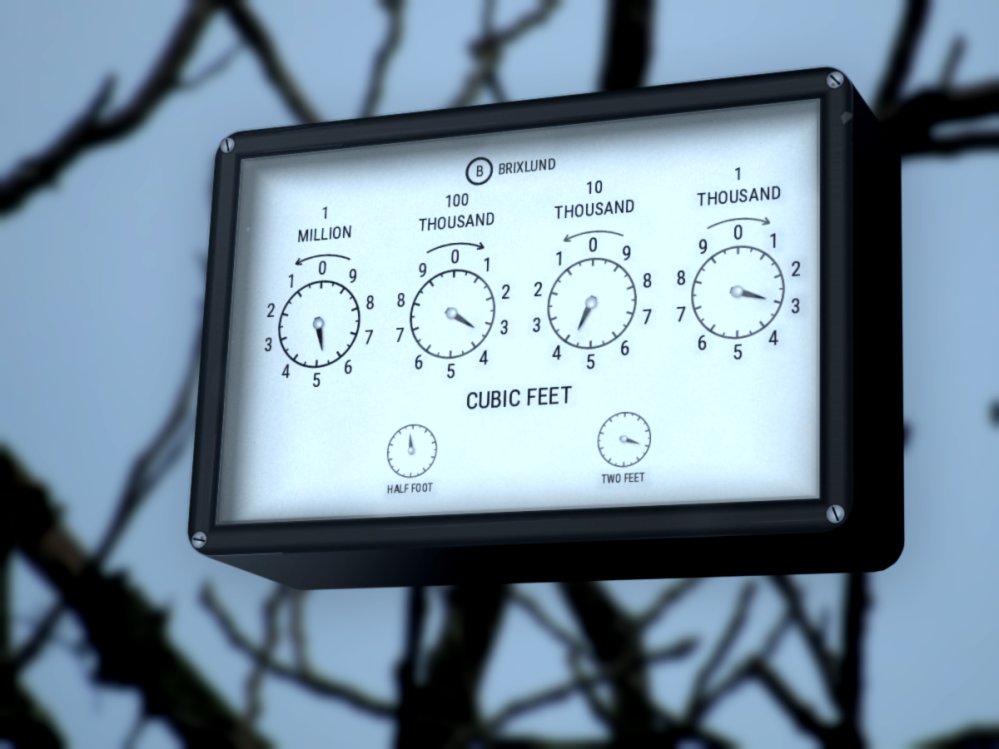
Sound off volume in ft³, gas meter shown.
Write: 534300 ft³
